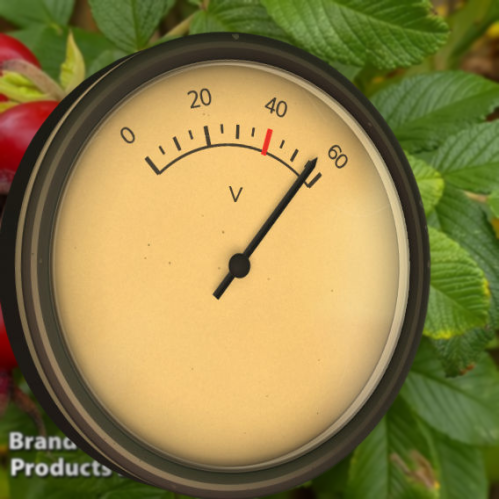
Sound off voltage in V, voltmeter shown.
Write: 55 V
